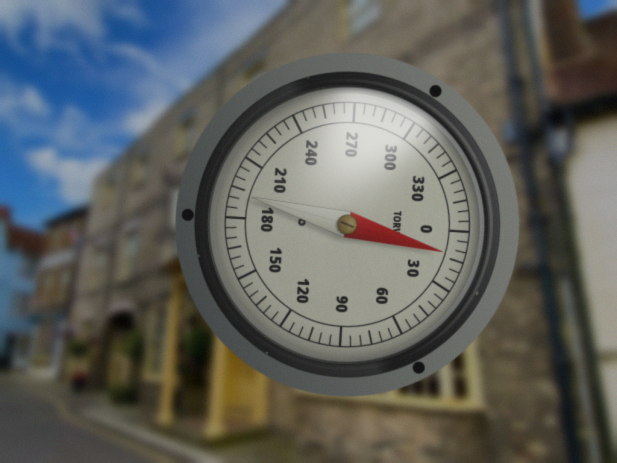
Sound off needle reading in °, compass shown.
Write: 12.5 °
